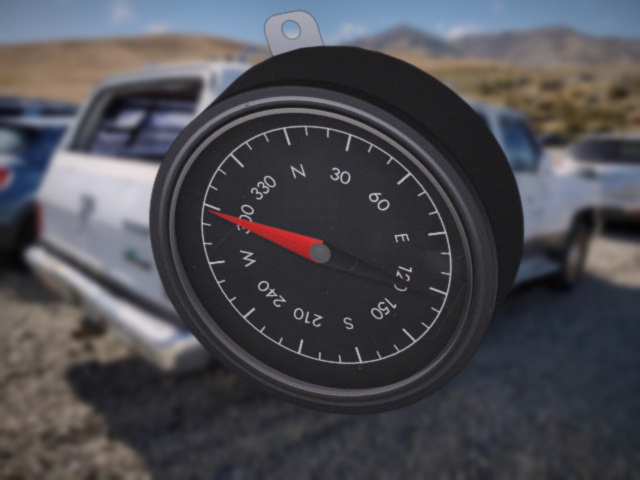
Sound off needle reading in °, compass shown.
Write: 300 °
